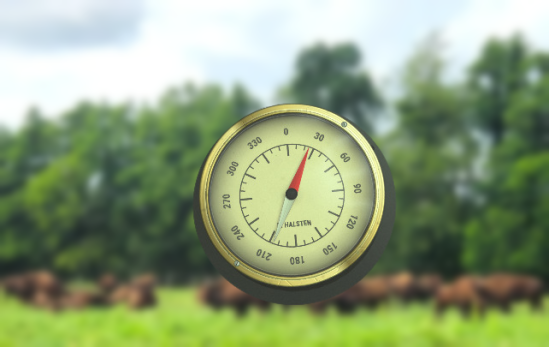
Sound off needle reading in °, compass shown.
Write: 25 °
